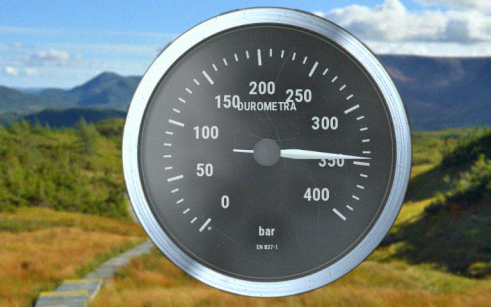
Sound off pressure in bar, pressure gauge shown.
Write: 345 bar
